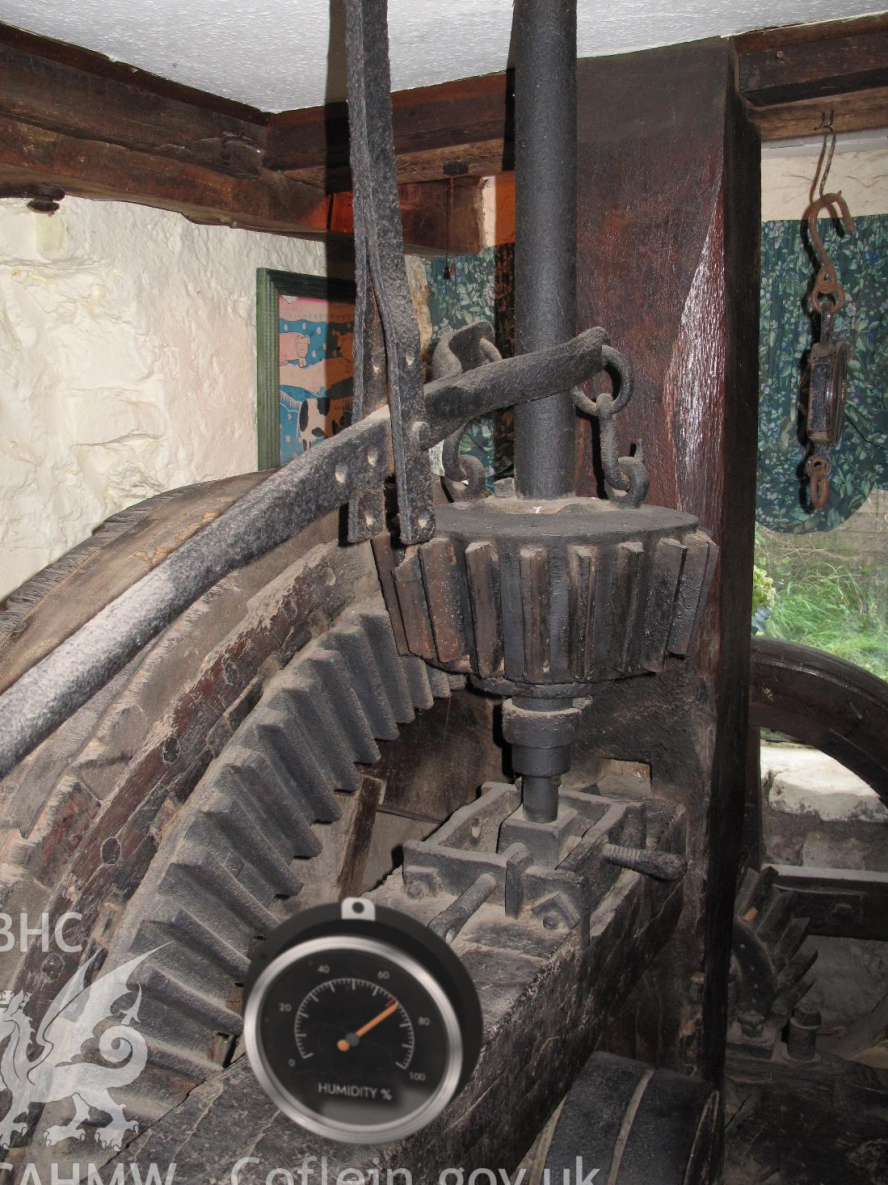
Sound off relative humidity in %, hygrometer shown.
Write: 70 %
